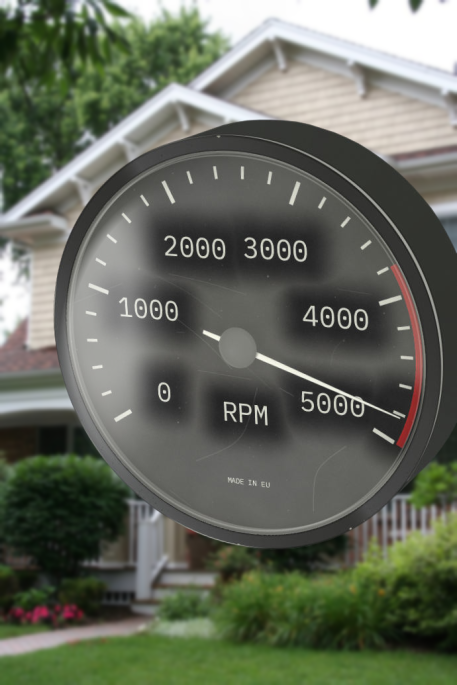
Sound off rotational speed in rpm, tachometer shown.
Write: 4800 rpm
